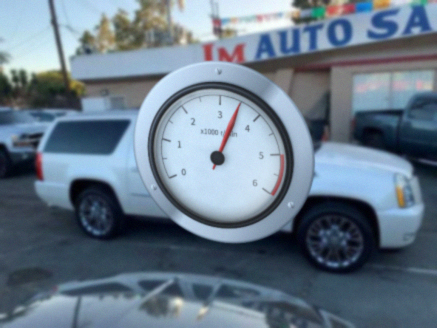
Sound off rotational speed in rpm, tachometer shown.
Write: 3500 rpm
